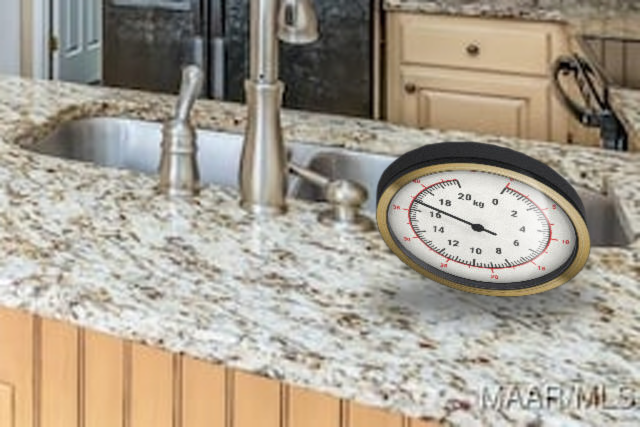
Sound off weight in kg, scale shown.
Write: 17 kg
